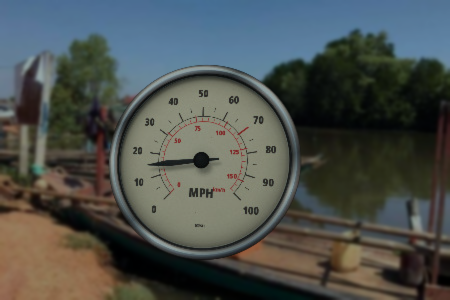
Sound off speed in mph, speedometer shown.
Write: 15 mph
